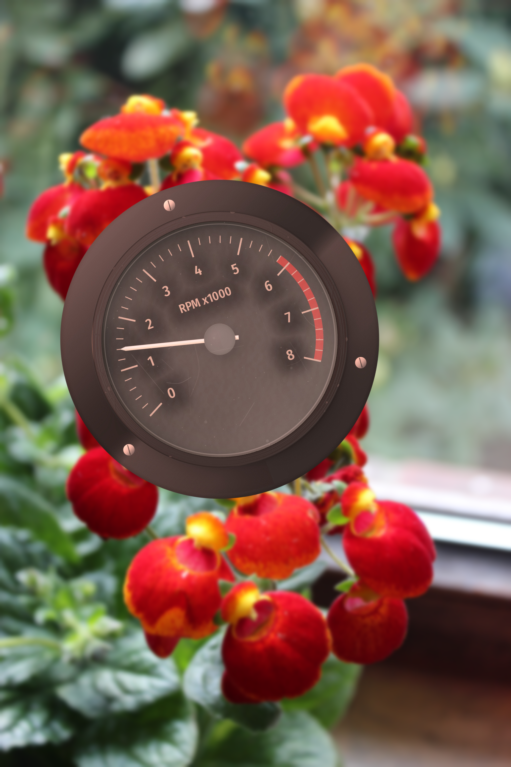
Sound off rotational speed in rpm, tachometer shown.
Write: 1400 rpm
